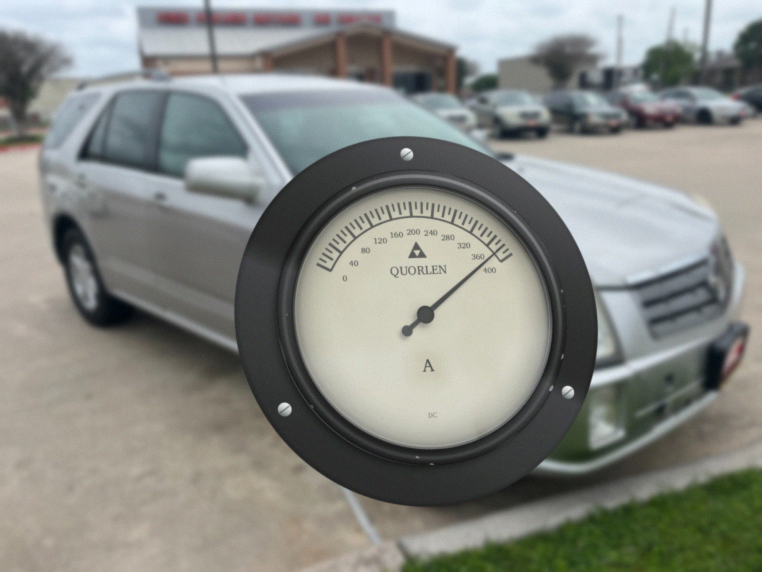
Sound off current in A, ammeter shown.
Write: 380 A
